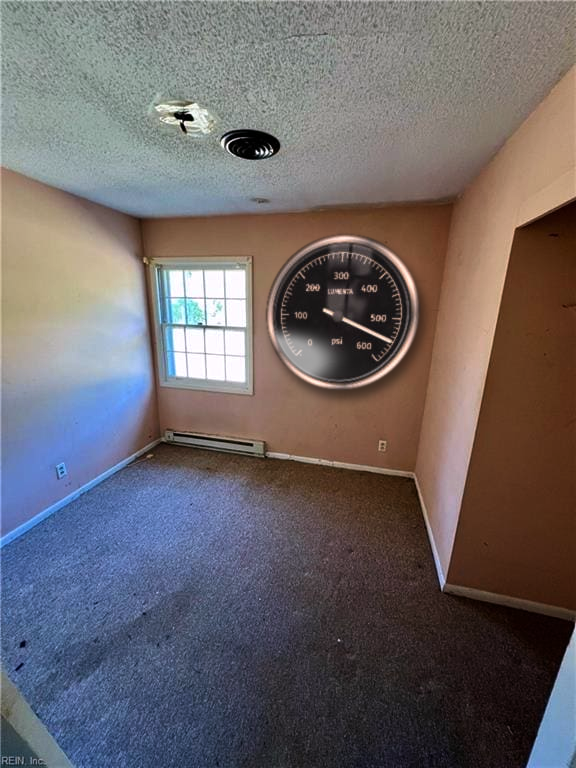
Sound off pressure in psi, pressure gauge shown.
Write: 550 psi
